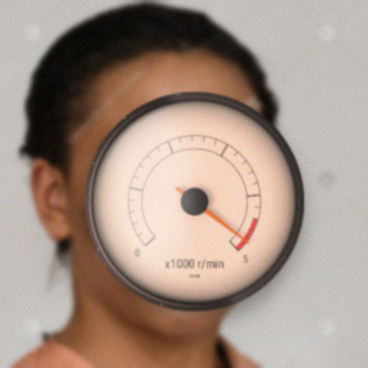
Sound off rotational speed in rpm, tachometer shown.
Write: 4800 rpm
